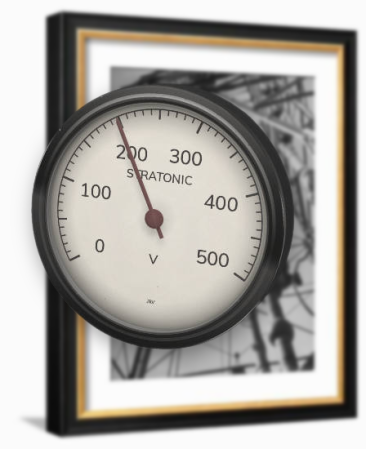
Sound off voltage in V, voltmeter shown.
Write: 200 V
